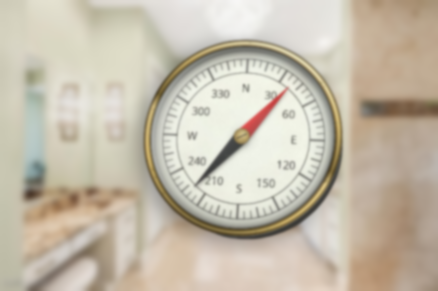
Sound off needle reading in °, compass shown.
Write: 40 °
